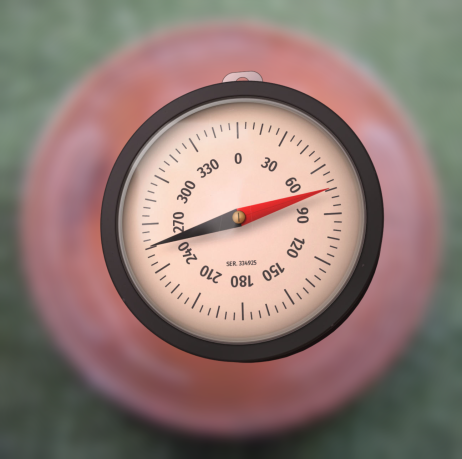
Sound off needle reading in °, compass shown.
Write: 75 °
